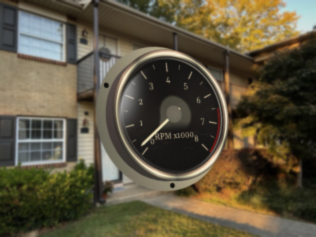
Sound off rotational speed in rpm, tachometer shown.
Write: 250 rpm
